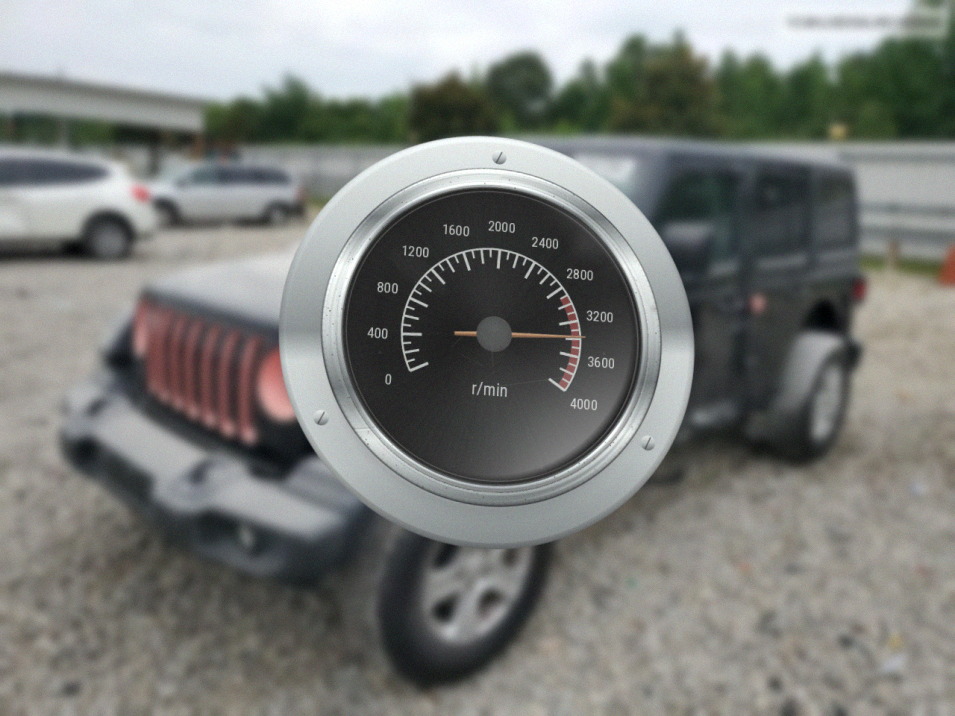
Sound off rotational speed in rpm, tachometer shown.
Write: 3400 rpm
